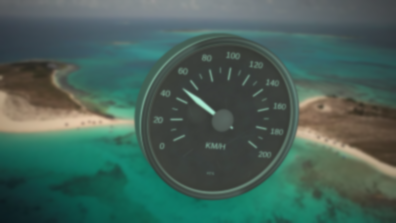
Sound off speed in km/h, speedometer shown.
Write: 50 km/h
